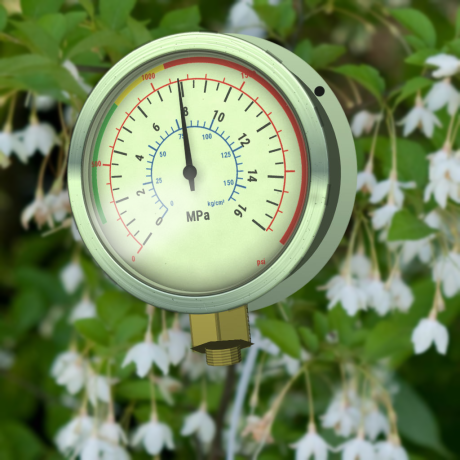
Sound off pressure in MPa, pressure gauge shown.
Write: 8 MPa
